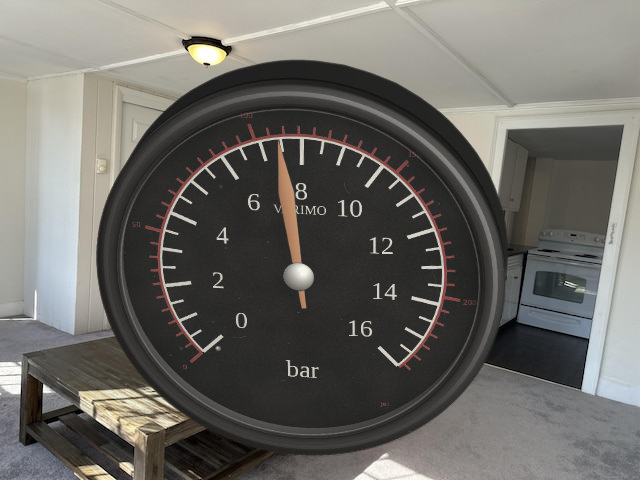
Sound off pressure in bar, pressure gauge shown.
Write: 7.5 bar
